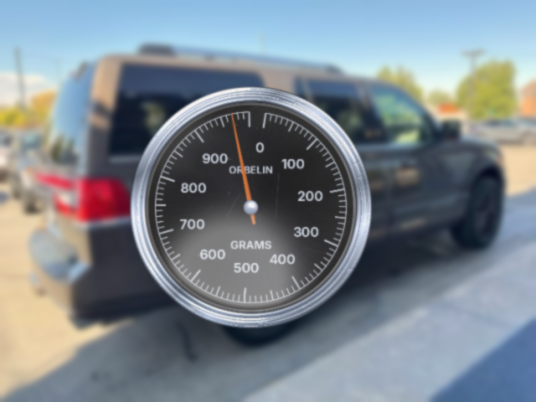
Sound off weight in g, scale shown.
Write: 970 g
